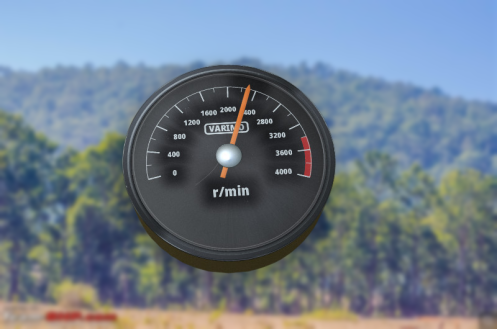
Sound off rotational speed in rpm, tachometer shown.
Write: 2300 rpm
